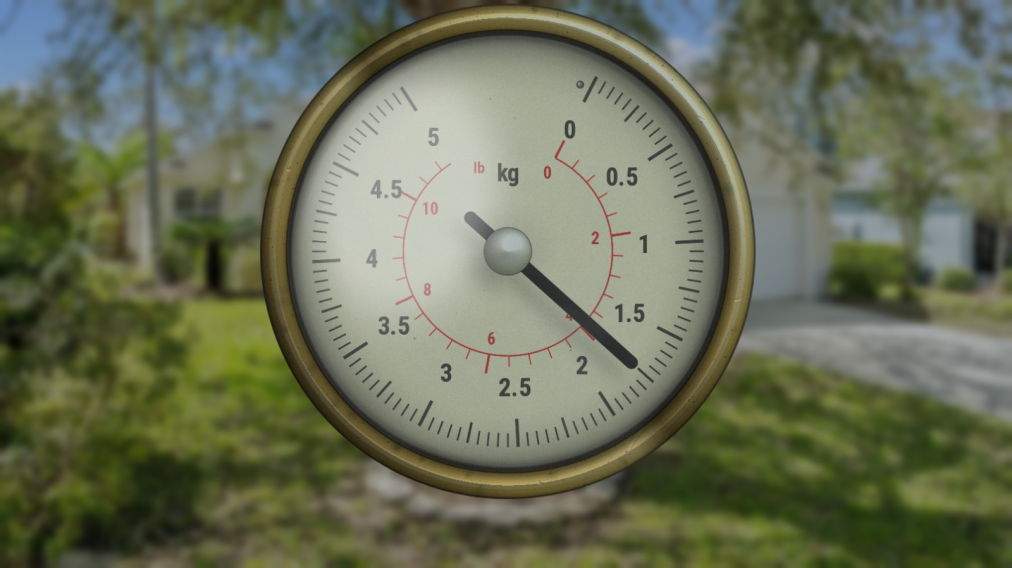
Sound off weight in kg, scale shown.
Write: 1.75 kg
